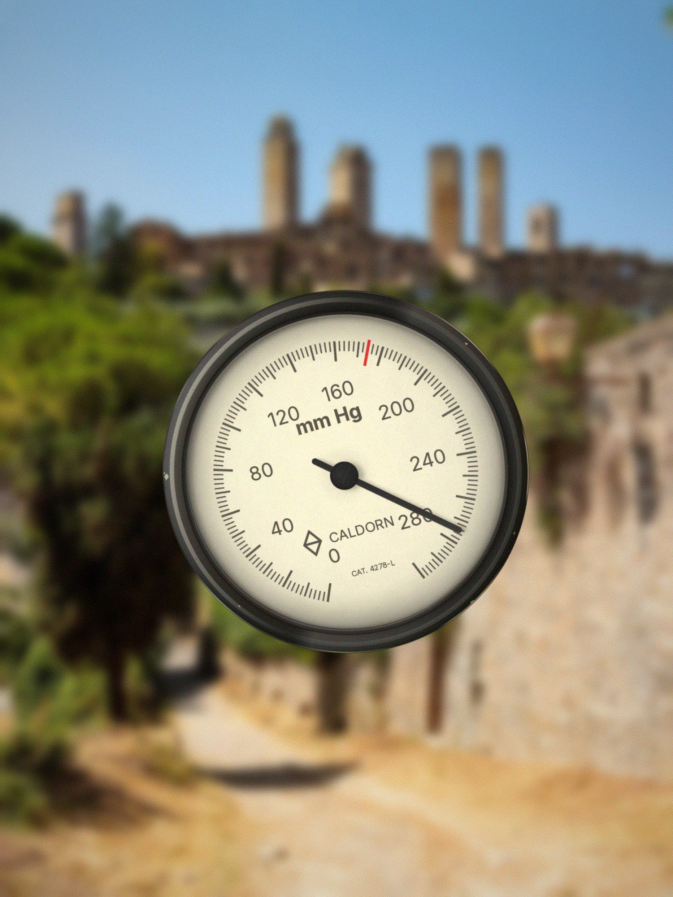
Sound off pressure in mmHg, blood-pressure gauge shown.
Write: 274 mmHg
